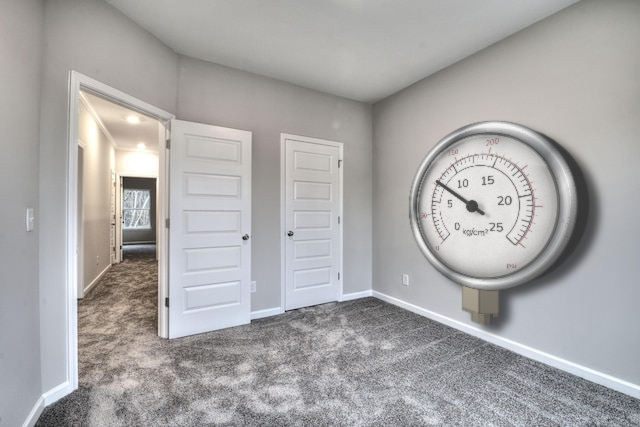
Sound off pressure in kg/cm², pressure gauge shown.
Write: 7.5 kg/cm²
